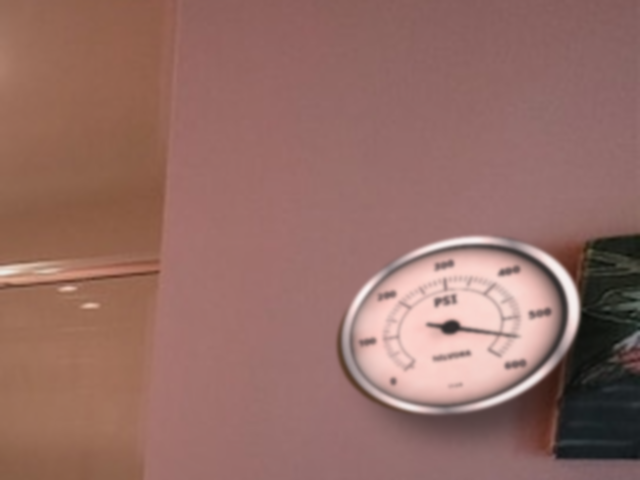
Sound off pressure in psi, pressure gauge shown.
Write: 550 psi
